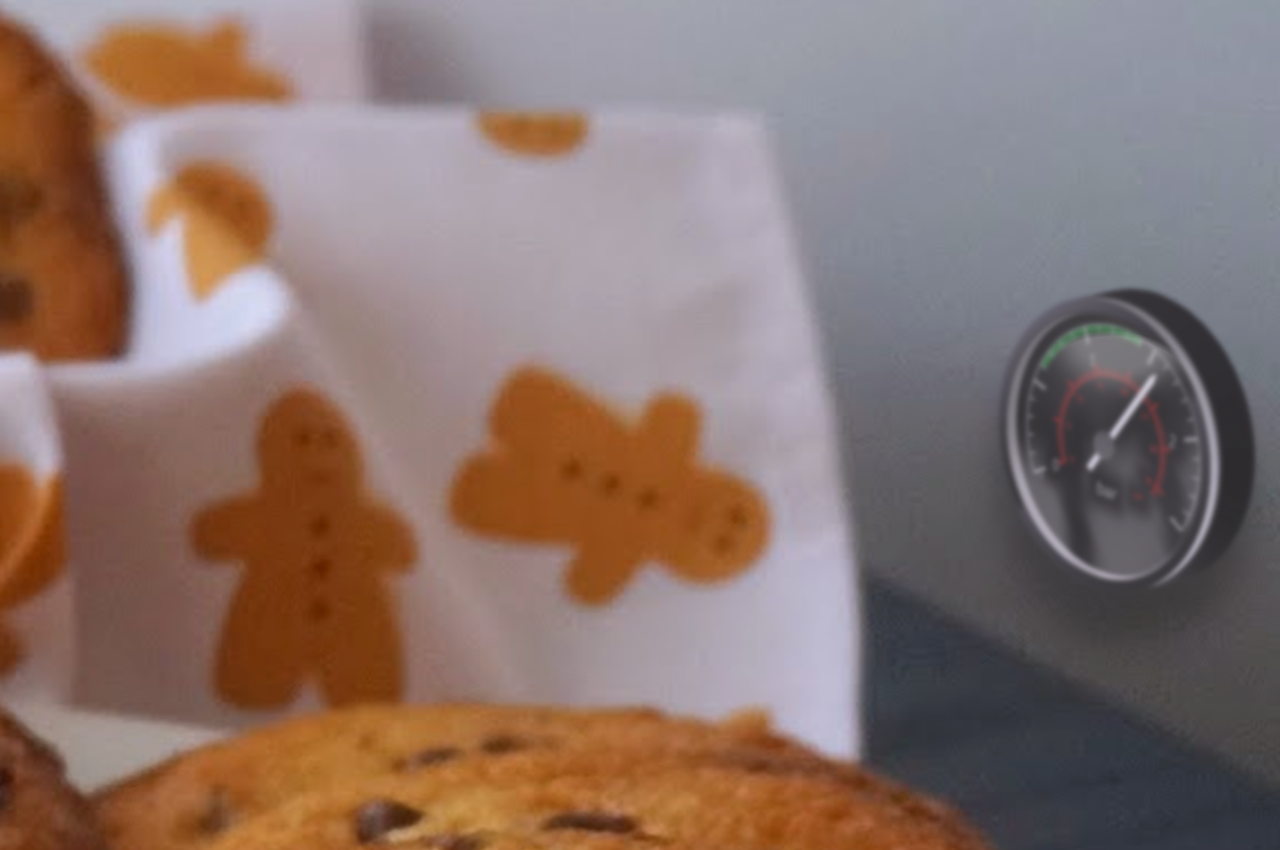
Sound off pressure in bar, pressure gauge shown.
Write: 1.6 bar
